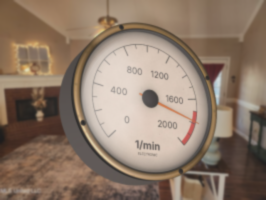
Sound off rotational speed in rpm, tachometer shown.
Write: 1800 rpm
